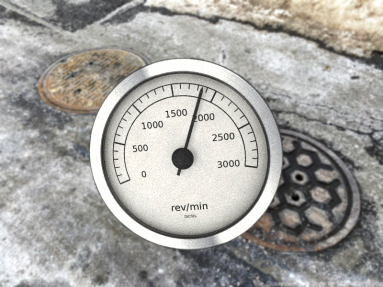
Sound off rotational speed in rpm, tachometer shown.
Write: 1850 rpm
